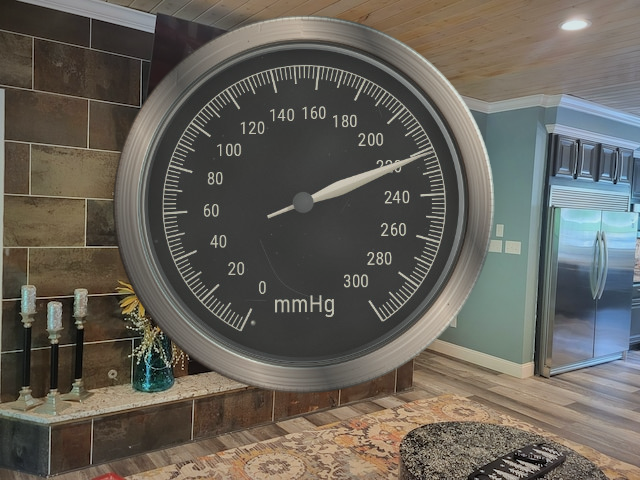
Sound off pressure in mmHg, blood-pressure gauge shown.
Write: 222 mmHg
